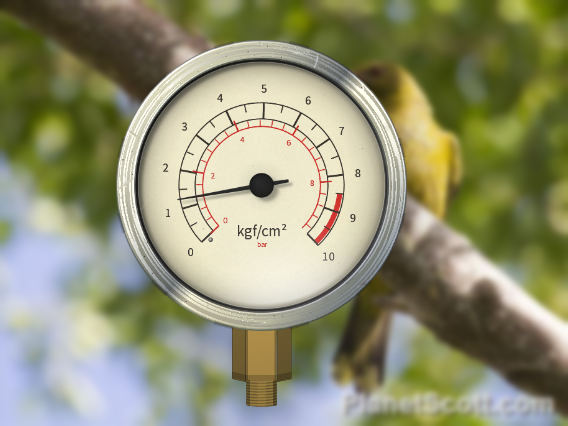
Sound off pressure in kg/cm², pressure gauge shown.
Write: 1.25 kg/cm²
